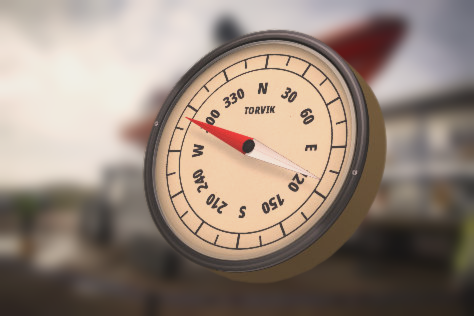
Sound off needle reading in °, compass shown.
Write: 292.5 °
